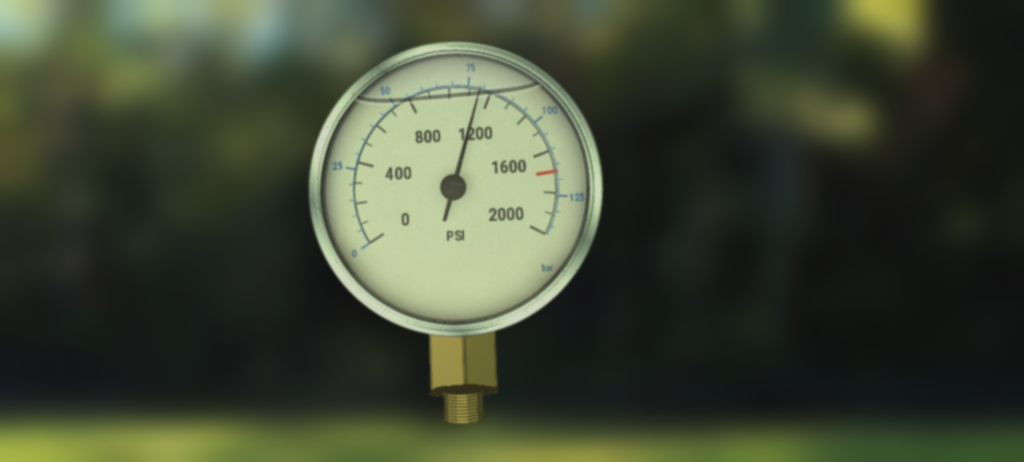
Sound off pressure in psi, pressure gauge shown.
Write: 1150 psi
